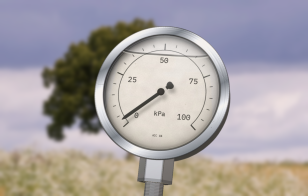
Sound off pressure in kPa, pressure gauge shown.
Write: 2.5 kPa
